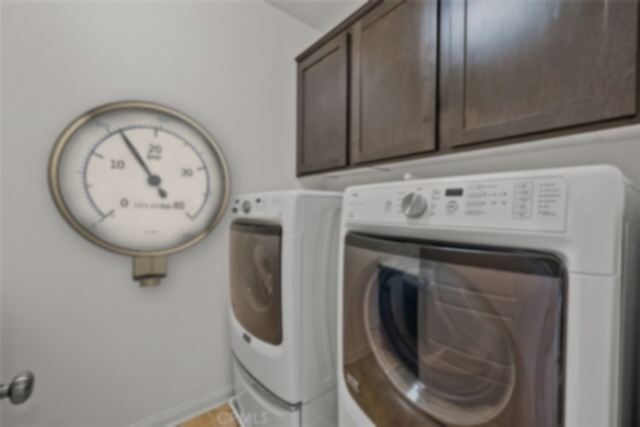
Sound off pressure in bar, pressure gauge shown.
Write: 15 bar
